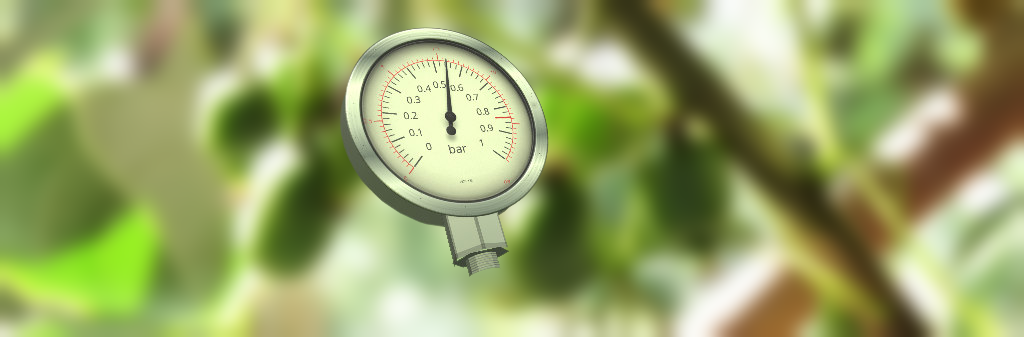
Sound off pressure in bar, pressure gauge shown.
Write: 0.54 bar
